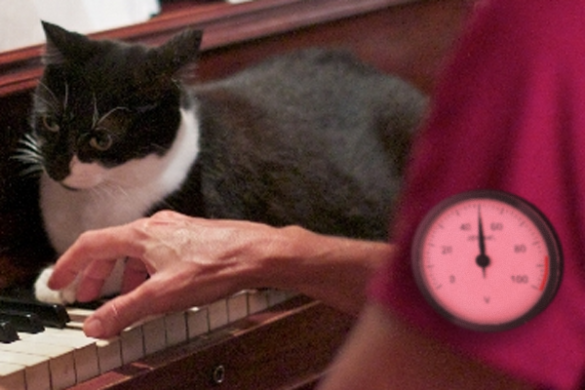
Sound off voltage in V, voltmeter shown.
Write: 50 V
